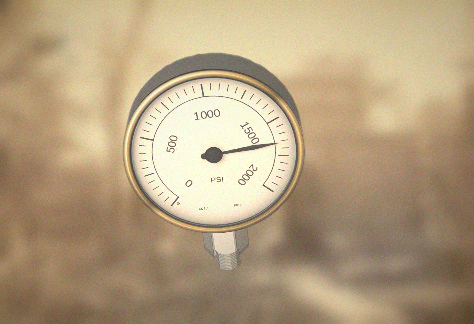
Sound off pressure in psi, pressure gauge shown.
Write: 1650 psi
